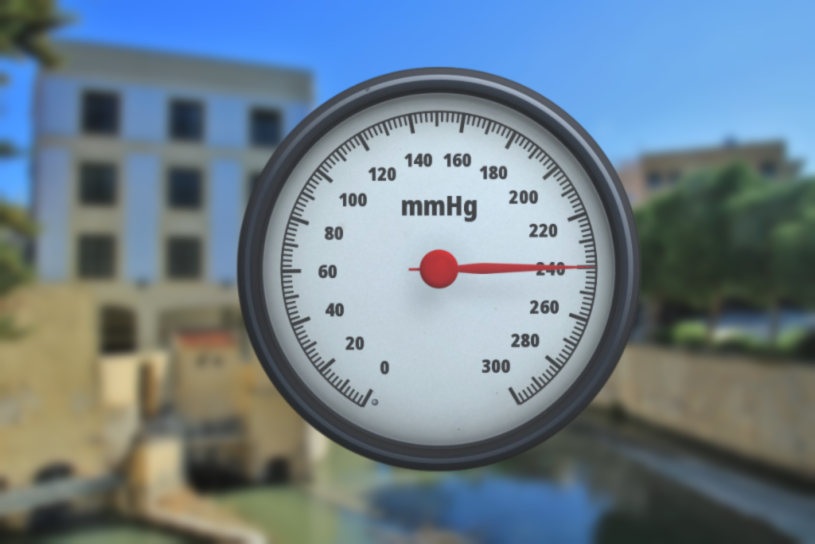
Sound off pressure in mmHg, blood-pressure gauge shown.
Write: 240 mmHg
